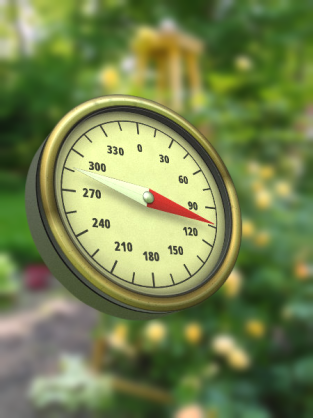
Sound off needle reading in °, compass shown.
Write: 105 °
